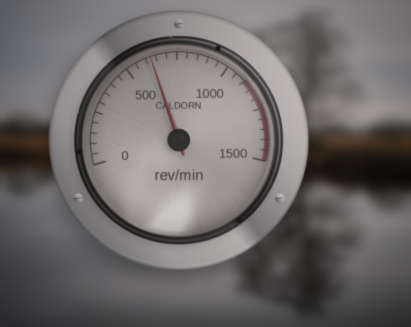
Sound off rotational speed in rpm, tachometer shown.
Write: 625 rpm
